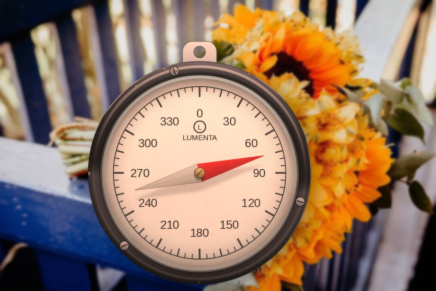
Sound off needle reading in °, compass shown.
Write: 75 °
